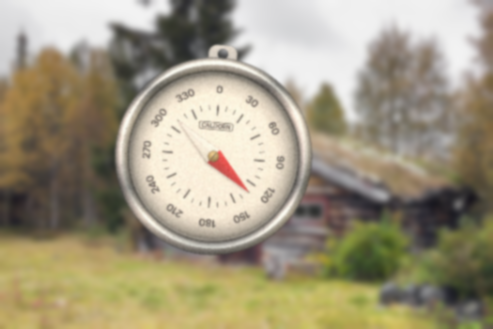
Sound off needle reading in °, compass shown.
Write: 130 °
